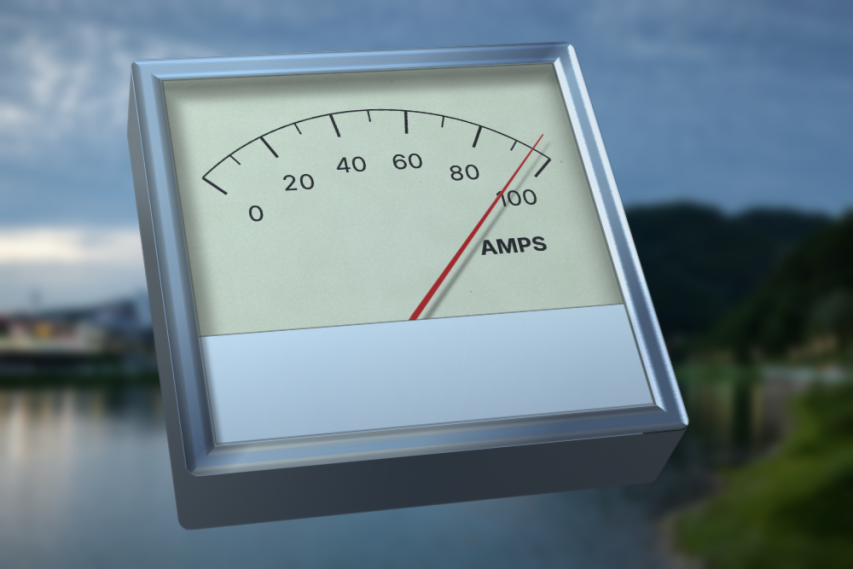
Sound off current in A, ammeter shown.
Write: 95 A
